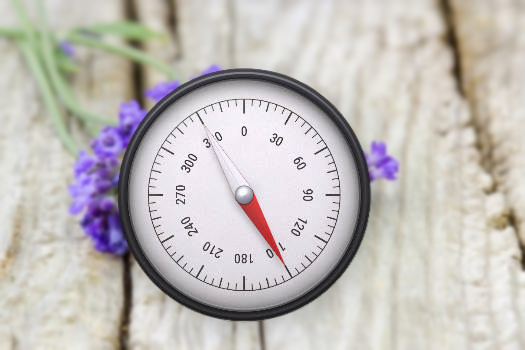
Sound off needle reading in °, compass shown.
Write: 150 °
